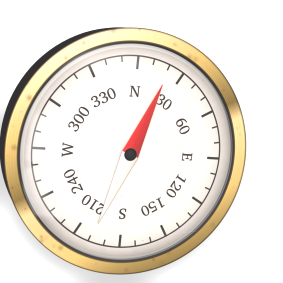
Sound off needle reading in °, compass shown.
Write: 20 °
